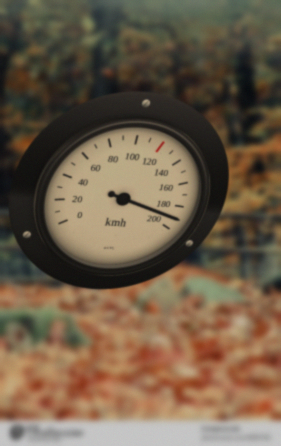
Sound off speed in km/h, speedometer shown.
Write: 190 km/h
